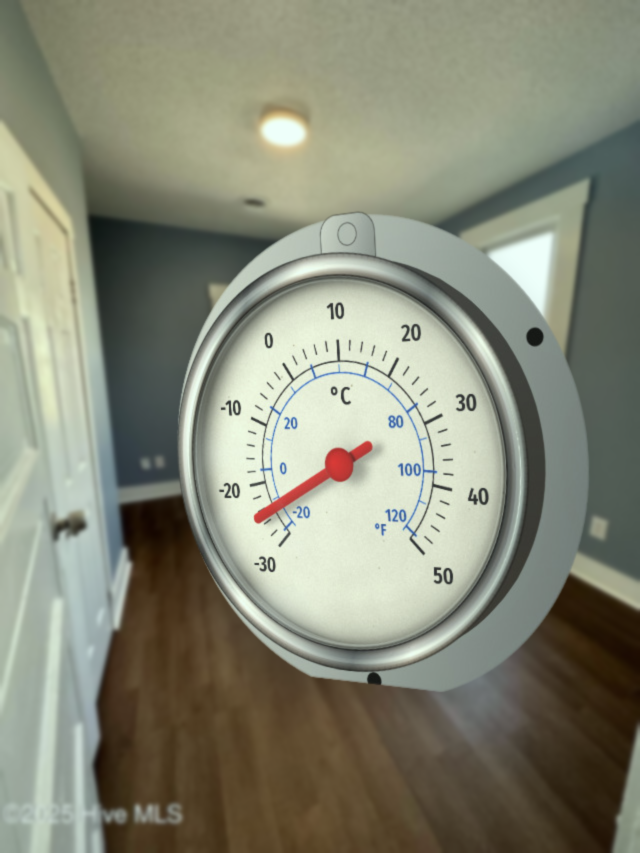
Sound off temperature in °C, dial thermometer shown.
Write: -25 °C
